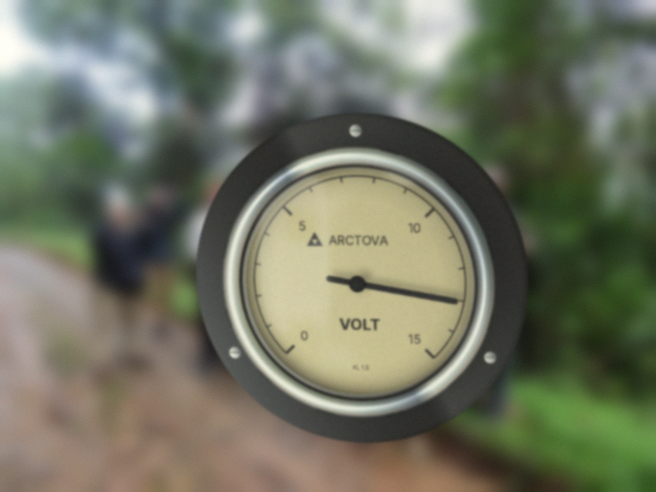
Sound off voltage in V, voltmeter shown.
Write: 13 V
